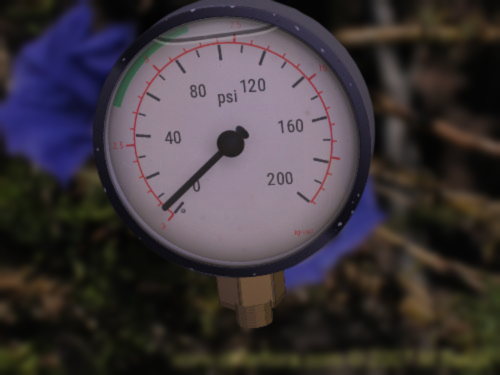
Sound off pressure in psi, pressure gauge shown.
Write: 5 psi
